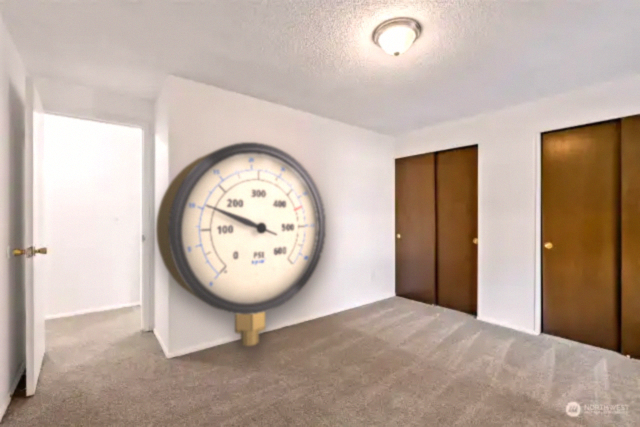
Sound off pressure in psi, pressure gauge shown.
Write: 150 psi
